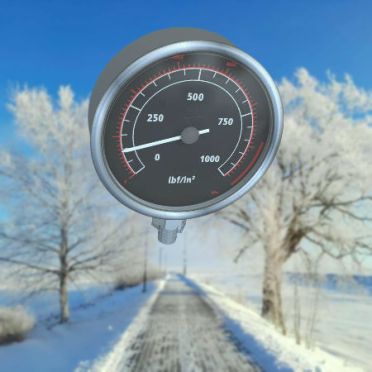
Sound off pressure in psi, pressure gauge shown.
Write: 100 psi
